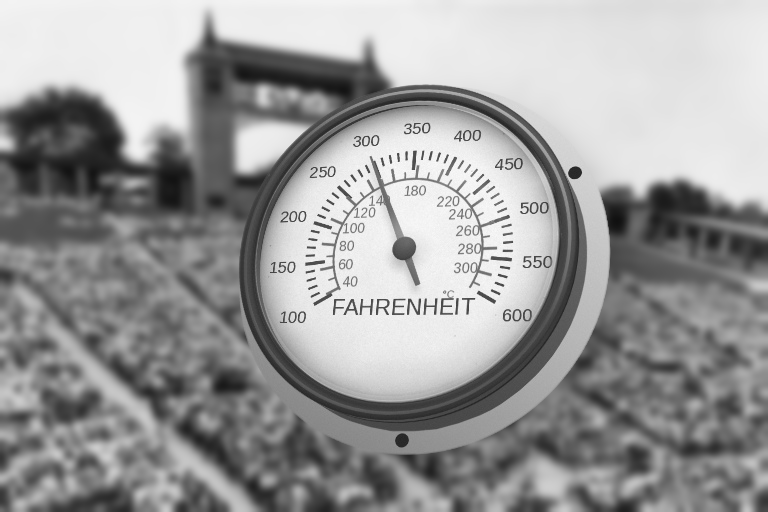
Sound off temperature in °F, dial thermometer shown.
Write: 300 °F
